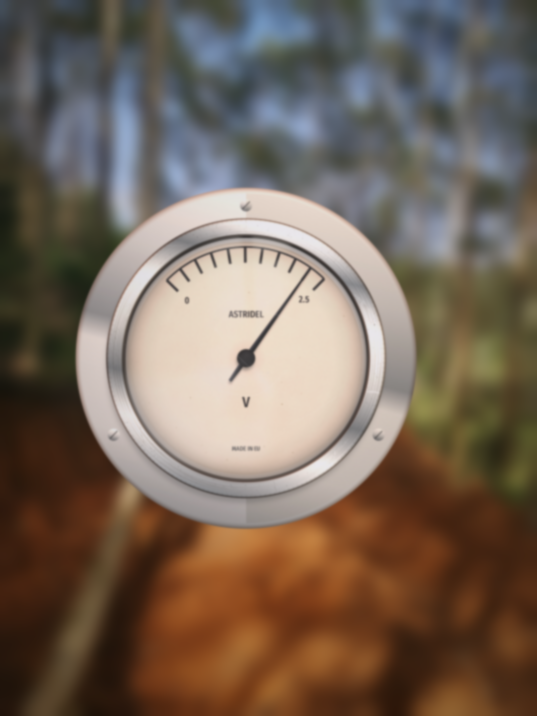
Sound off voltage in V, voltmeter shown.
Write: 2.25 V
